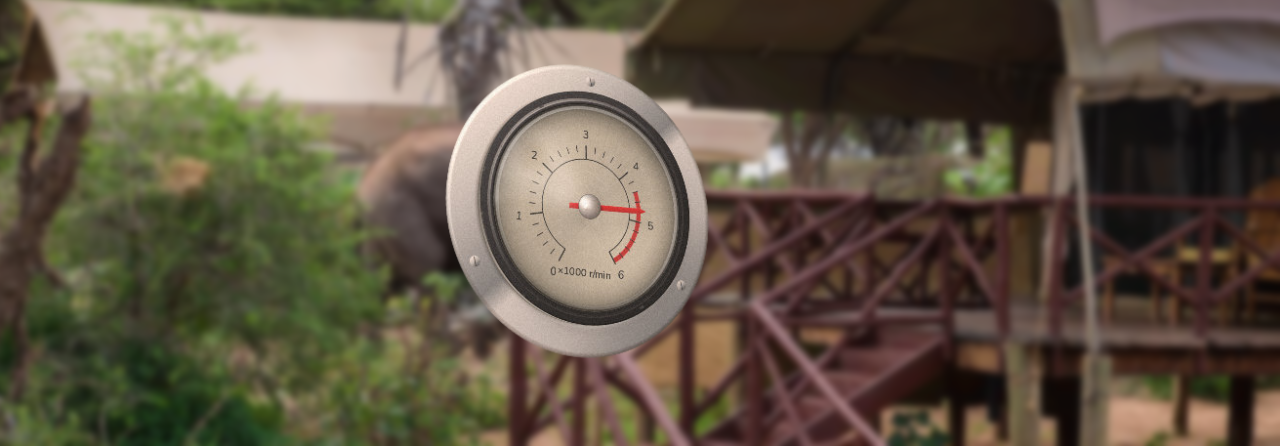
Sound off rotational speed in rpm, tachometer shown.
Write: 4800 rpm
